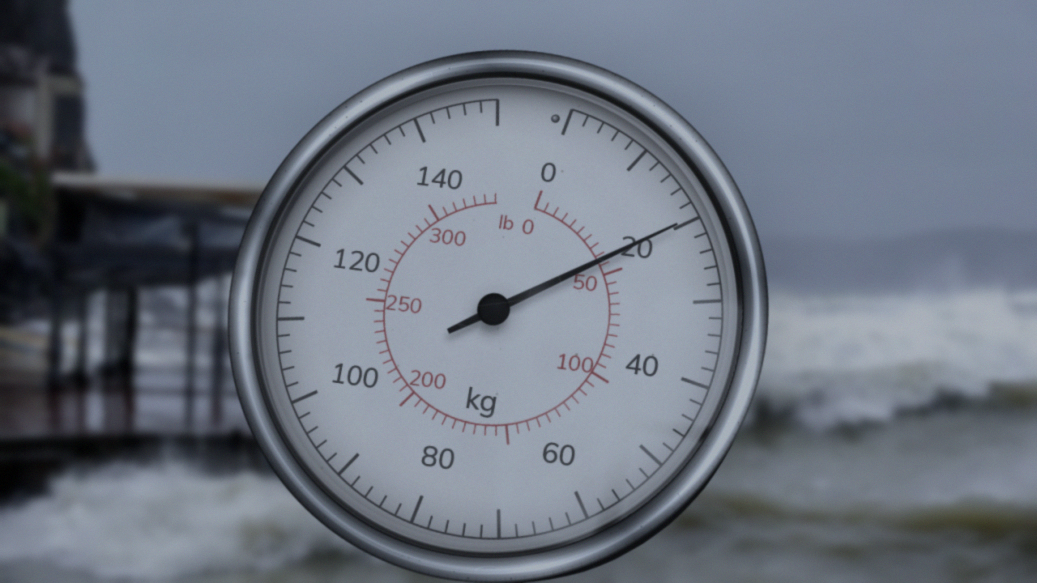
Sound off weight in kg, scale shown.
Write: 20 kg
